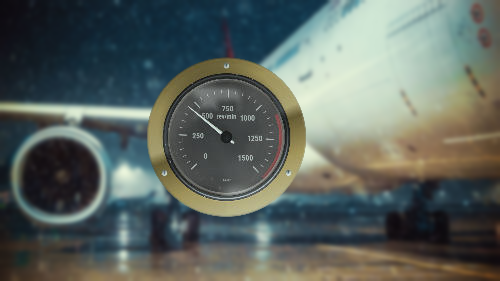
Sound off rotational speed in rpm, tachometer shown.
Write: 450 rpm
